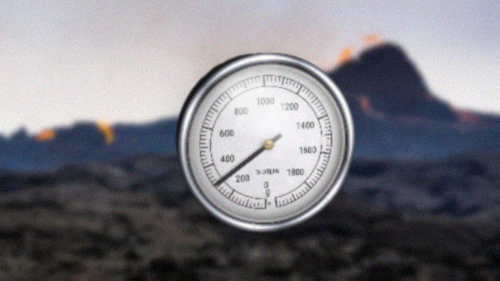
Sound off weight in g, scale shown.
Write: 300 g
